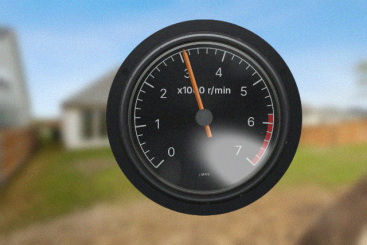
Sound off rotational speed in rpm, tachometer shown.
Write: 3100 rpm
